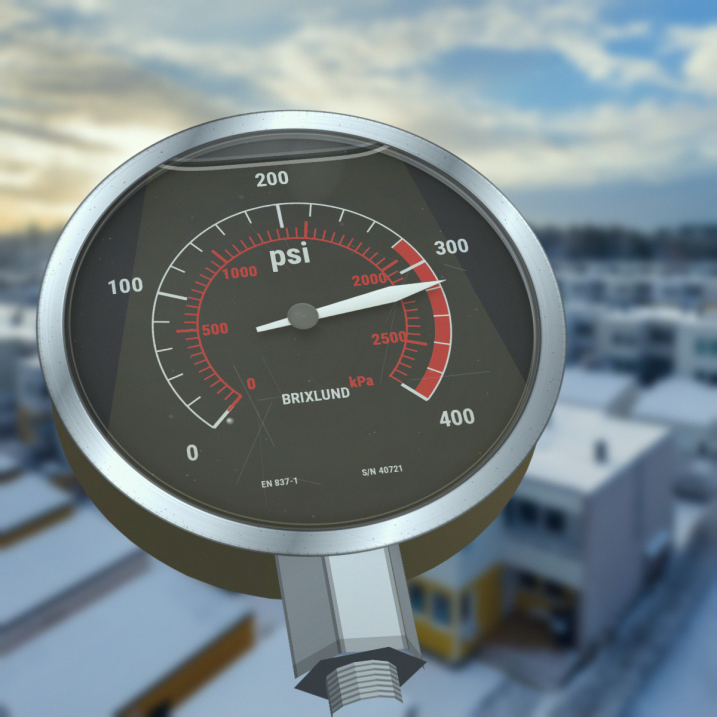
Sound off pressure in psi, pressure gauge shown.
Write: 320 psi
